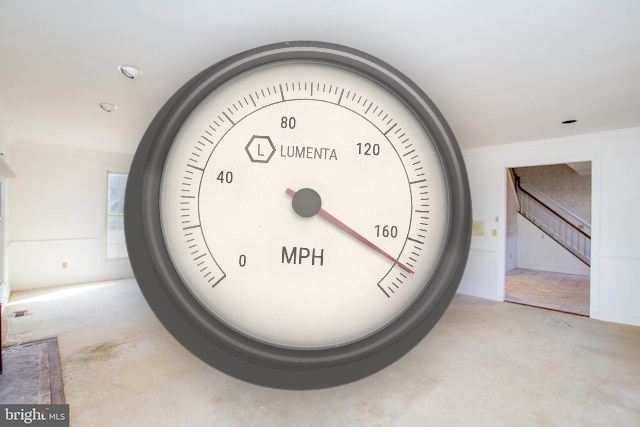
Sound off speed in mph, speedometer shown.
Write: 170 mph
